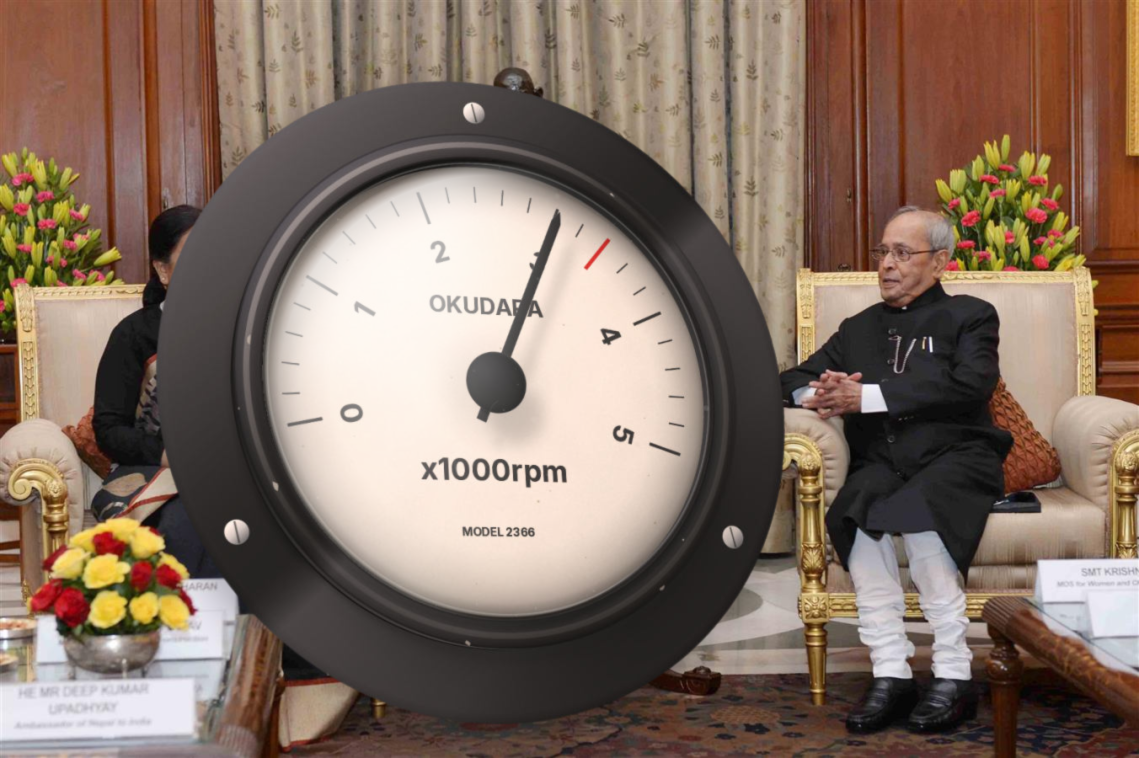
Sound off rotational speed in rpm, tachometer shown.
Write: 3000 rpm
